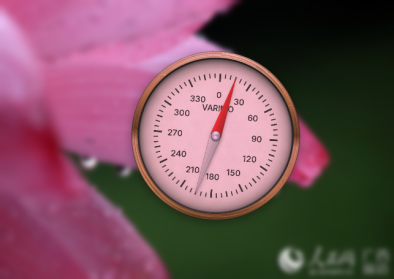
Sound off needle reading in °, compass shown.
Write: 15 °
